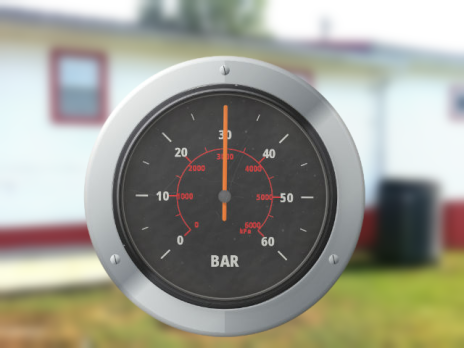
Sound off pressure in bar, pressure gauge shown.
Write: 30 bar
